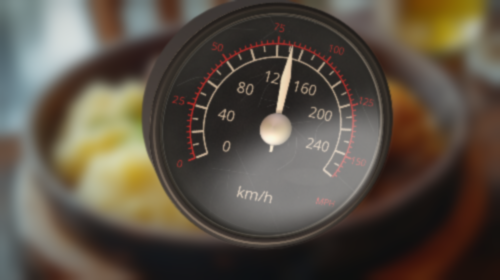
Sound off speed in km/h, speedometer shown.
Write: 130 km/h
